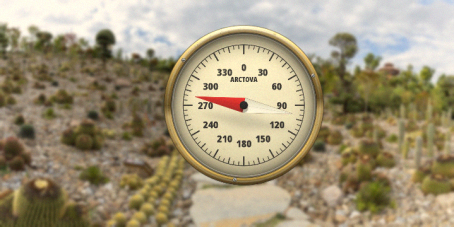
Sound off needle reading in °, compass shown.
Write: 280 °
